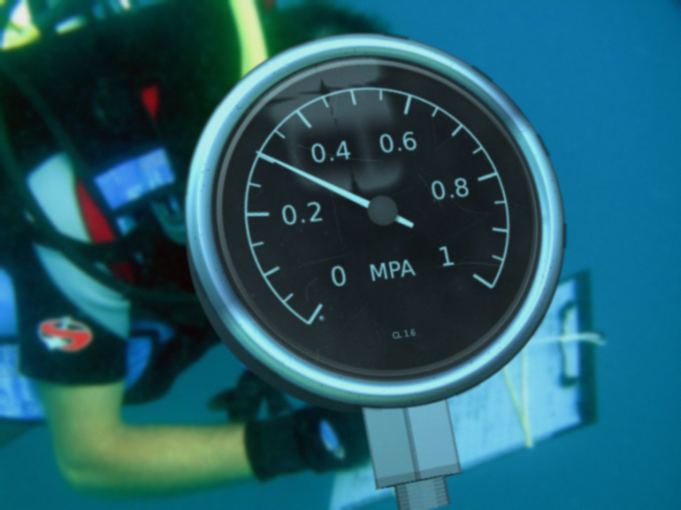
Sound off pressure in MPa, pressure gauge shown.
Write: 0.3 MPa
